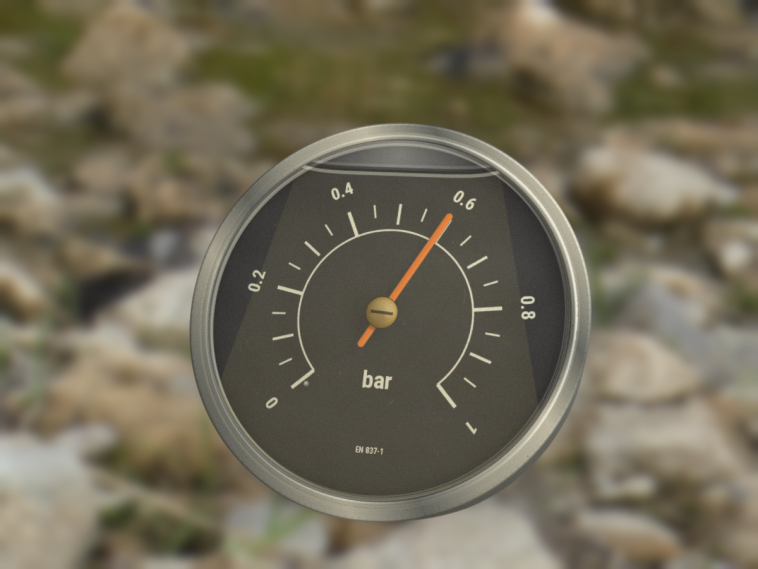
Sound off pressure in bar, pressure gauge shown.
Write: 0.6 bar
